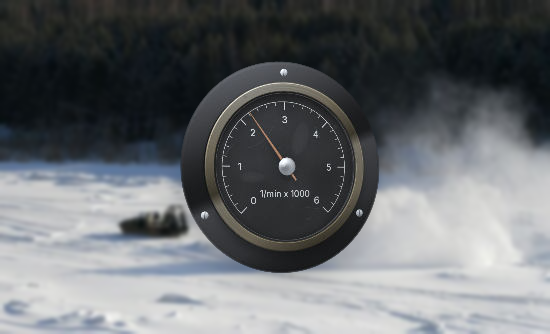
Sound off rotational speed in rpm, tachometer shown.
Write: 2200 rpm
